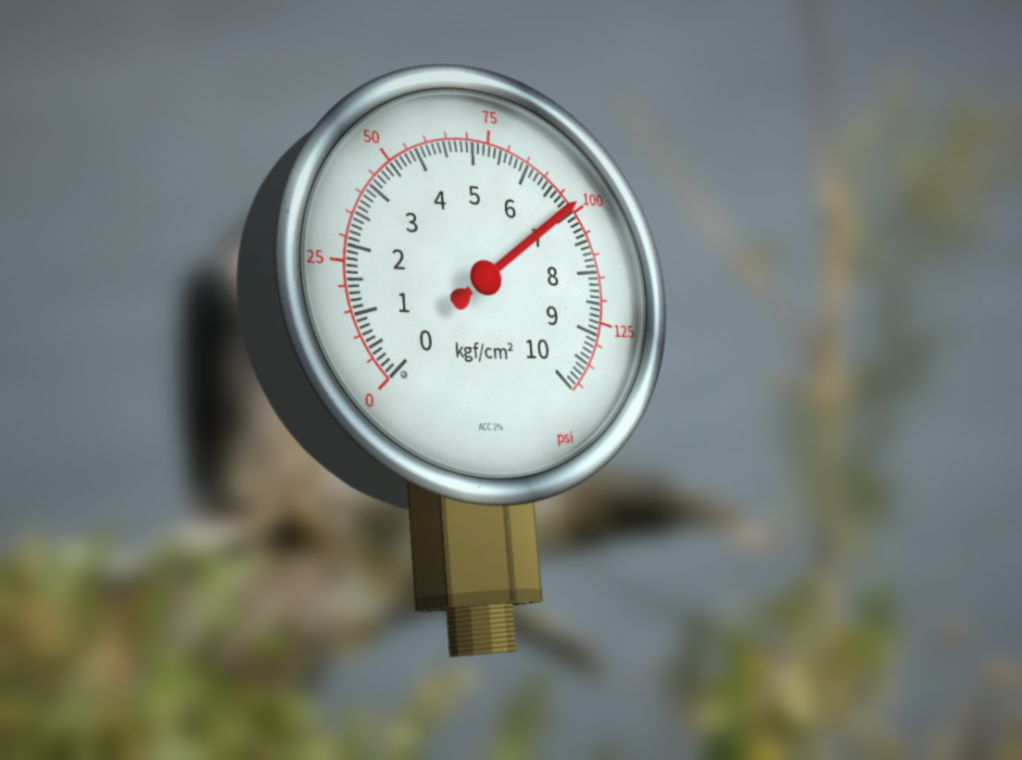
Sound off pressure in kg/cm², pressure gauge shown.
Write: 6.9 kg/cm²
